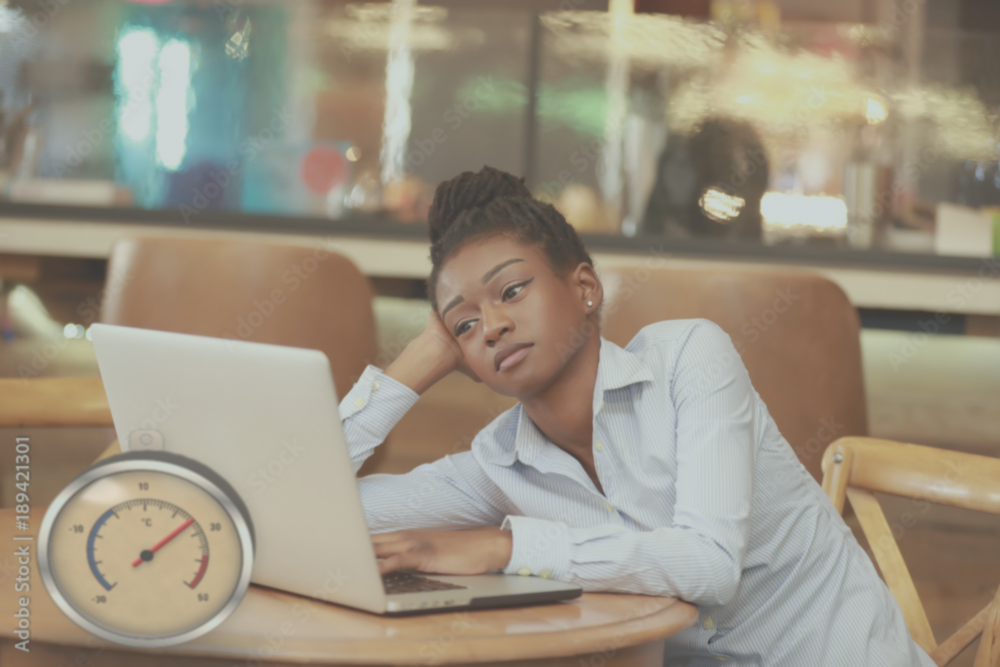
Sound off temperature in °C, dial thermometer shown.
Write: 25 °C
